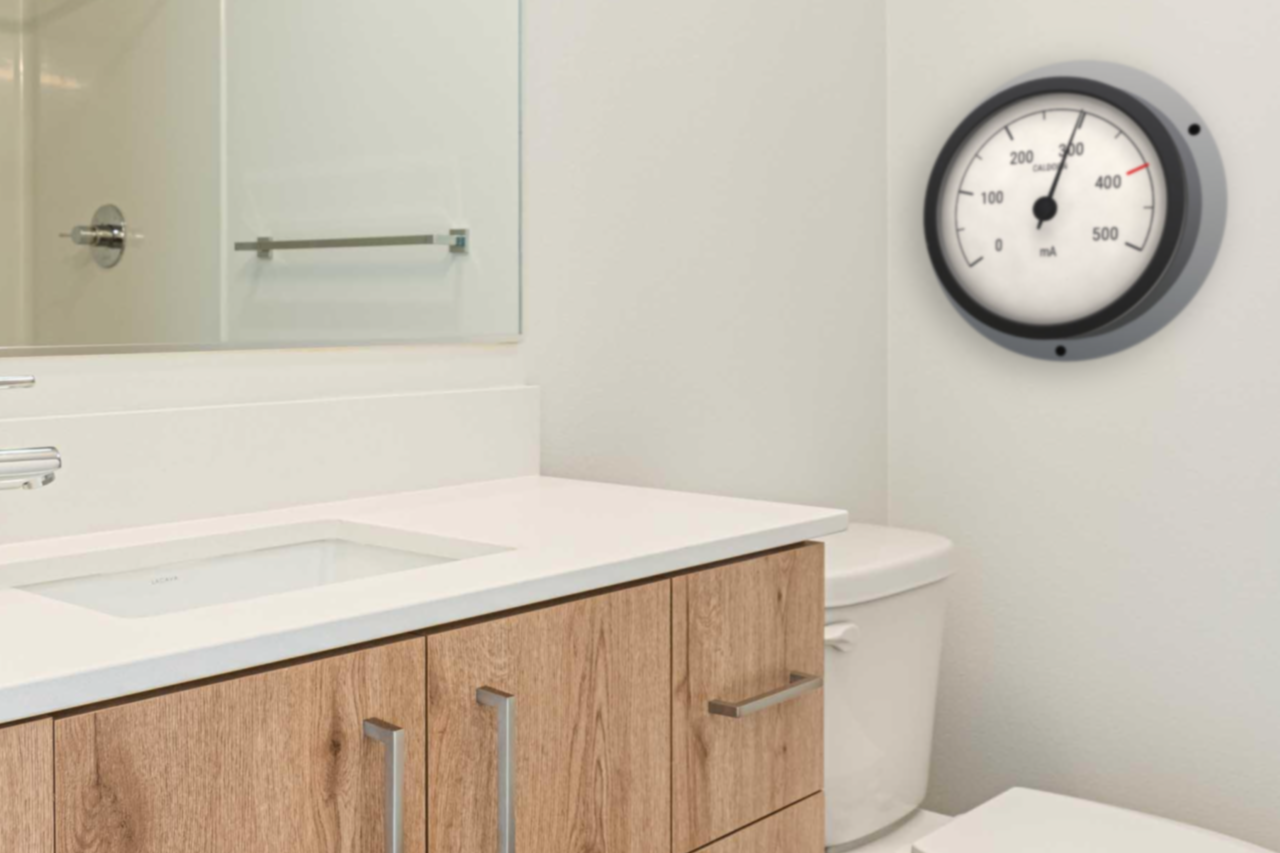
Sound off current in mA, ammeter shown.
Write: 300 mA
